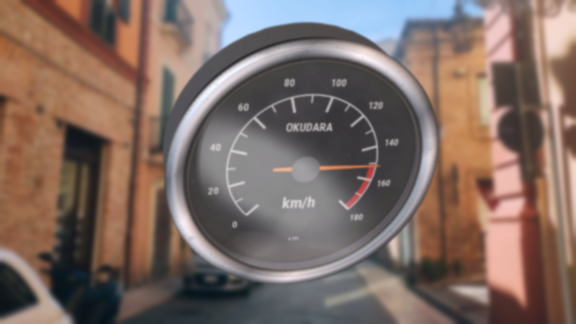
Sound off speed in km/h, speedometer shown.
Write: 150 km/h
